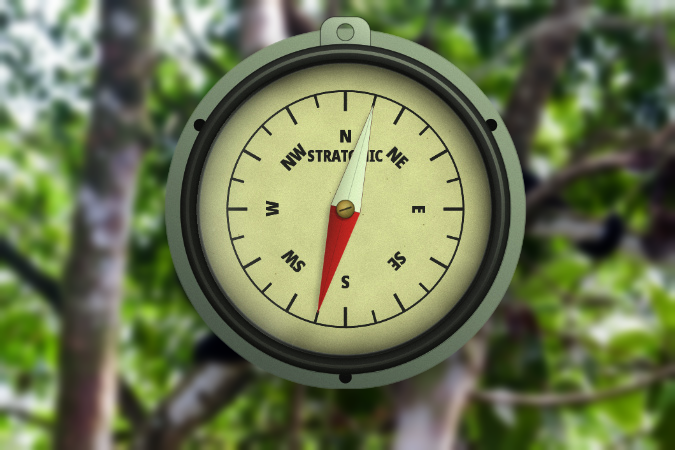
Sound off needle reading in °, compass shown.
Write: 195 °
